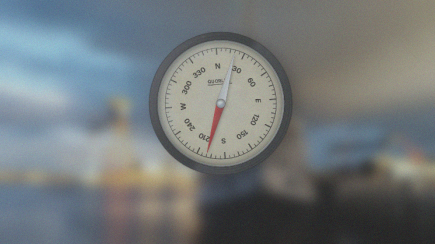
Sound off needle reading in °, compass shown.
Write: 200 °
